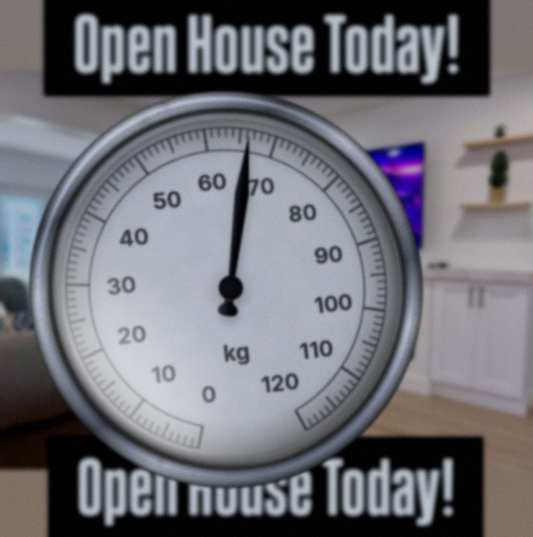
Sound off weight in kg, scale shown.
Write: 66 kg
